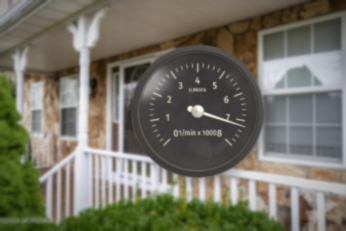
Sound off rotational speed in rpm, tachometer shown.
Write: 7200 rpm
